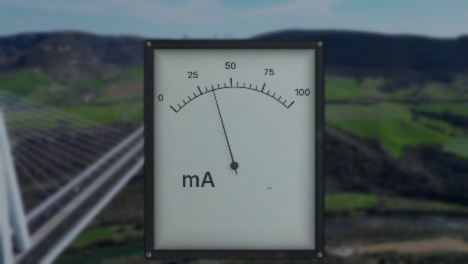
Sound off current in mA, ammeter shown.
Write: 35 mA
